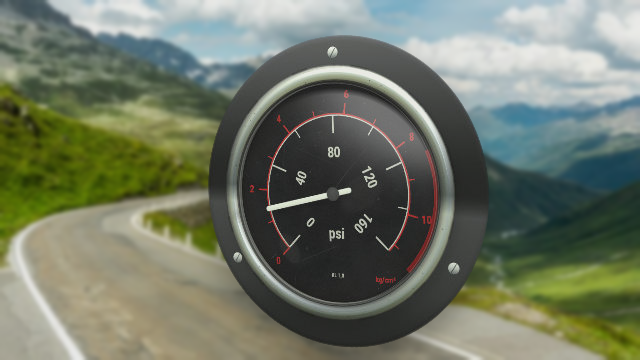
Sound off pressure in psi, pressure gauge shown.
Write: 20 psi
